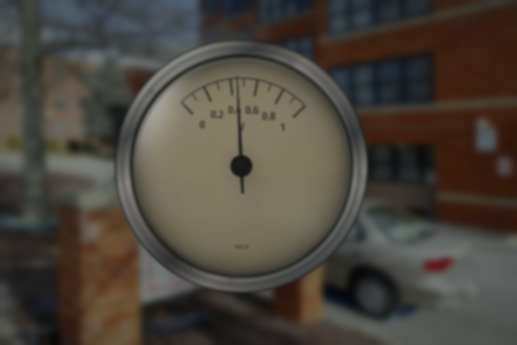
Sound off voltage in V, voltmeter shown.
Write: 0.45 V
